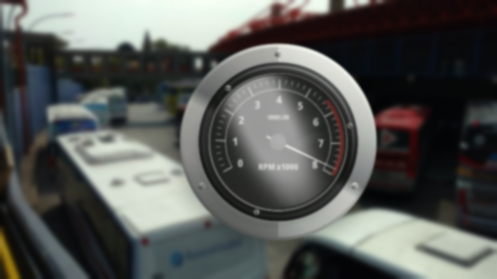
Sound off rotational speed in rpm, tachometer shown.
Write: 7800 rpm
